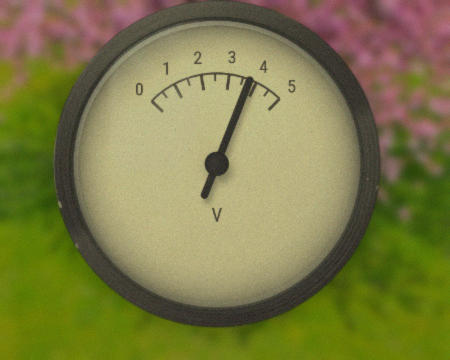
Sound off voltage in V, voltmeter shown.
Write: 3.75 V
